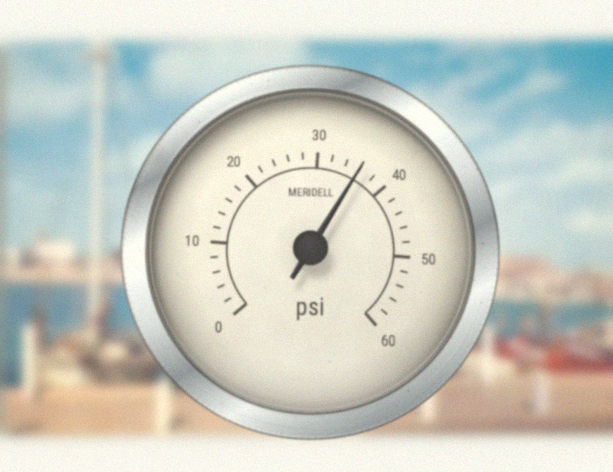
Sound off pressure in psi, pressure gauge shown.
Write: 36 psi
